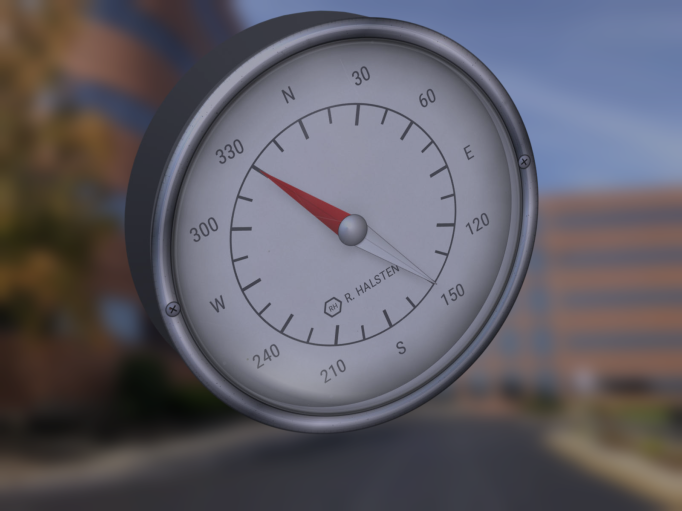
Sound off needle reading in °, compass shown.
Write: 330 °
